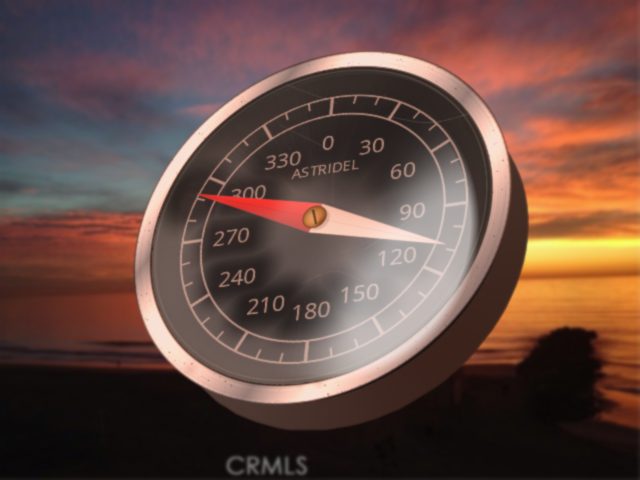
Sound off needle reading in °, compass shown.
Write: 290 °
